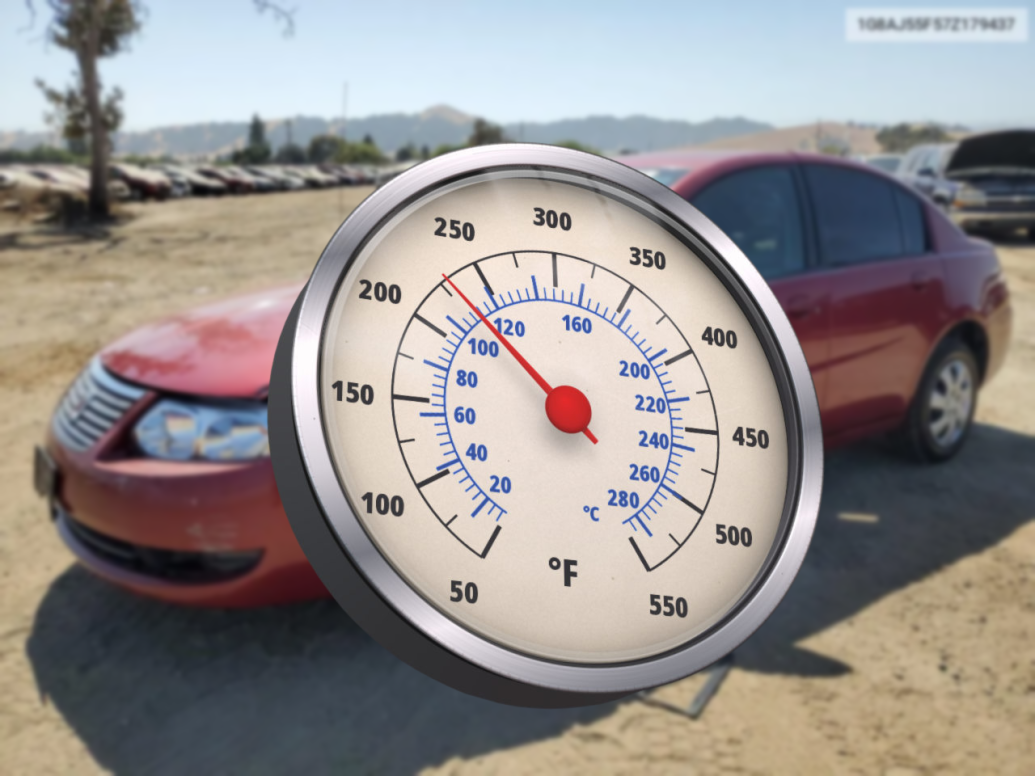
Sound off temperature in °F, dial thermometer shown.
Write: 225 °F
